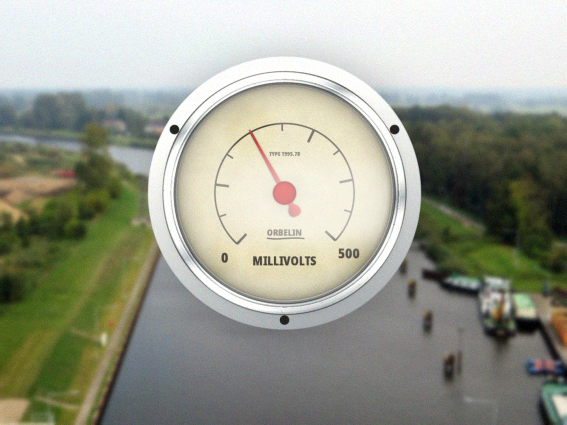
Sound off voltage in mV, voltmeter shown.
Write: 200 mV
